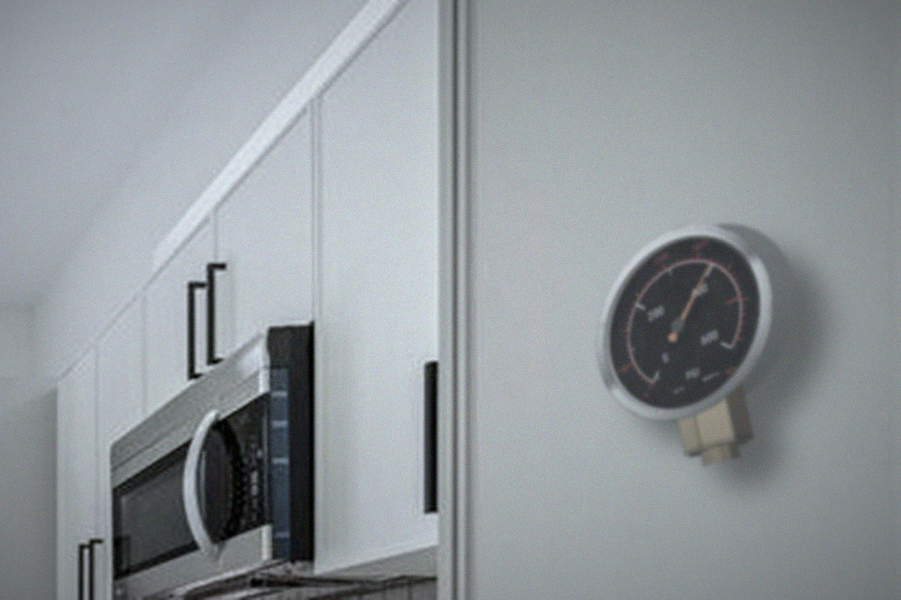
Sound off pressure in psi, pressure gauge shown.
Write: 400 psi
